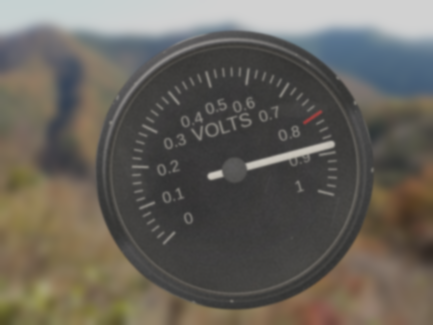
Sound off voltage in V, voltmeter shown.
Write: 0.88 V
